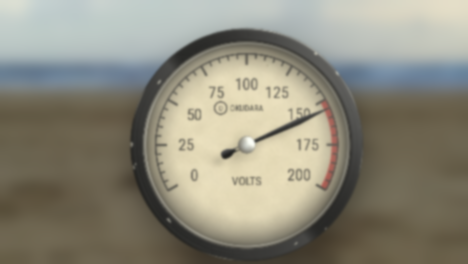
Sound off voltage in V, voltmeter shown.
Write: 155 V
